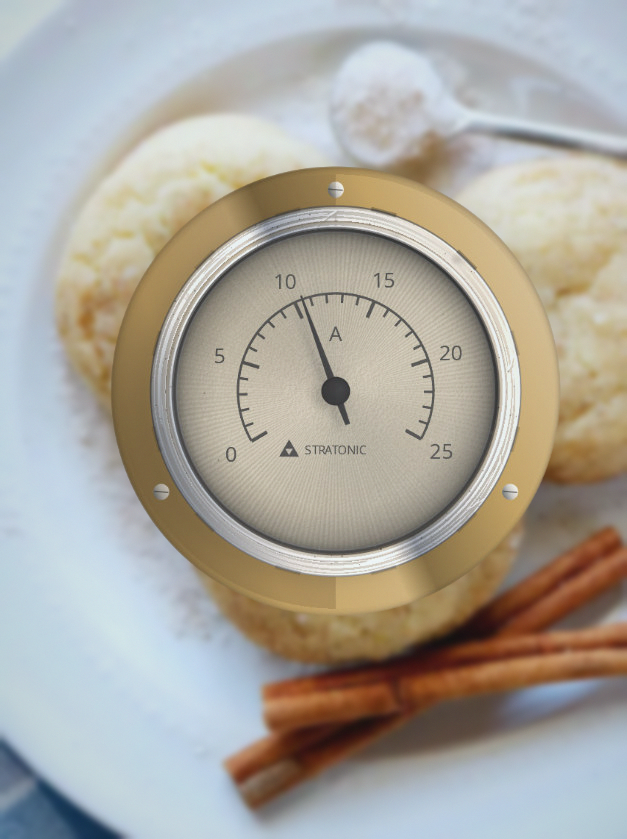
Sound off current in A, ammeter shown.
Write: 10.5 A
